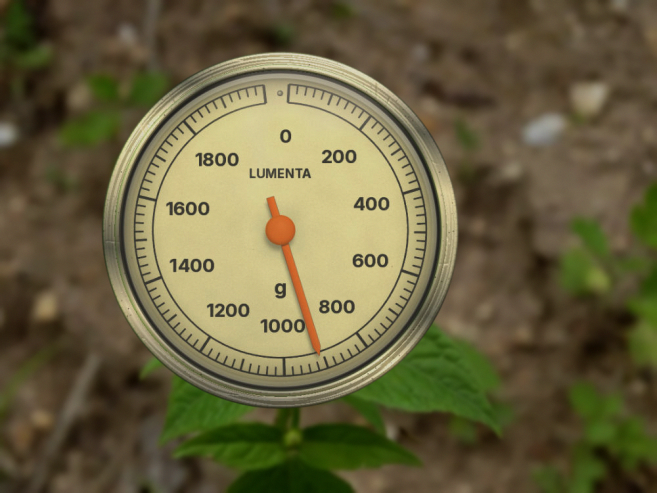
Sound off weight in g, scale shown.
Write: 910 g
